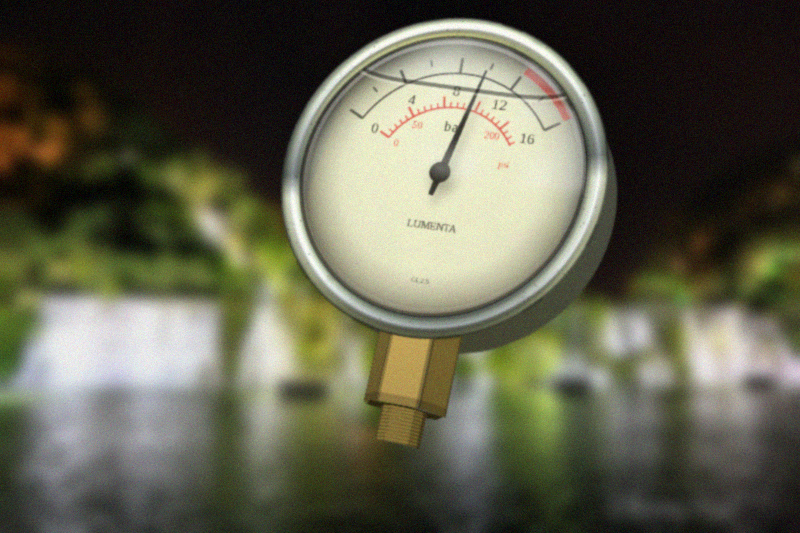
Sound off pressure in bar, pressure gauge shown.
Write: 10 bar
